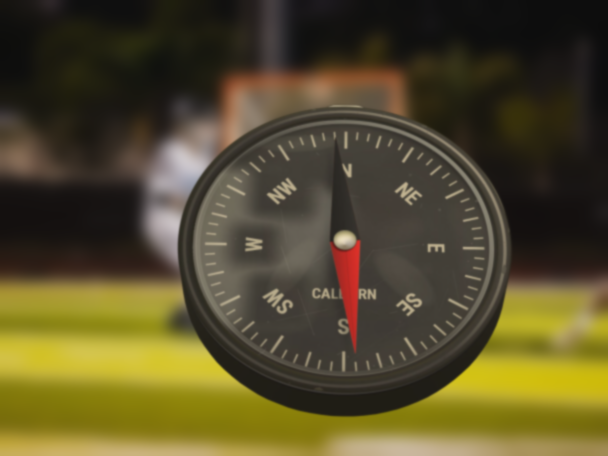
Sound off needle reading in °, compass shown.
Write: 175 °
